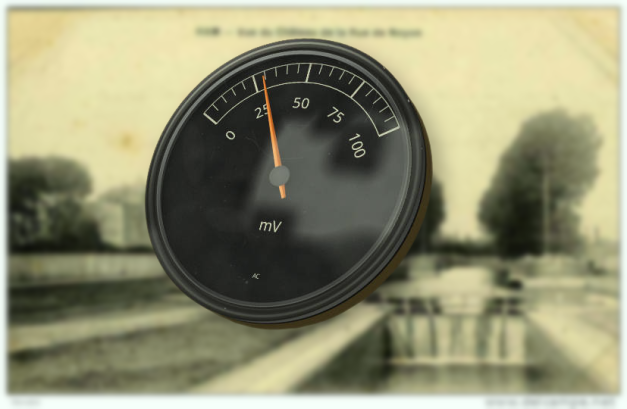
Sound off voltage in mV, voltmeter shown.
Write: 30 mV
